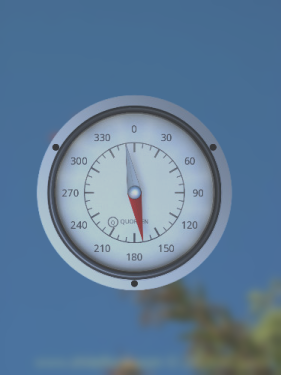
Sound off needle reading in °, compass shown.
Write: 170 °
